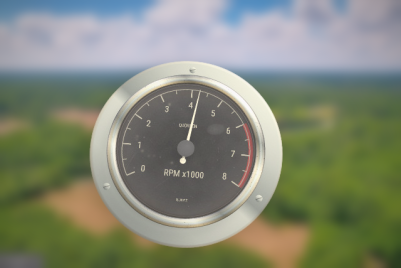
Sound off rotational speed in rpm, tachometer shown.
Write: 4250 rpm
